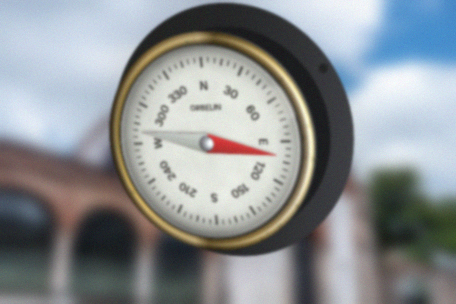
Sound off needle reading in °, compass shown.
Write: 100 °
